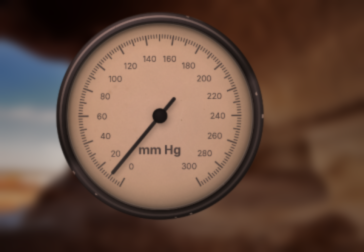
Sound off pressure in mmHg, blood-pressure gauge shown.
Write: 10 mmHg
